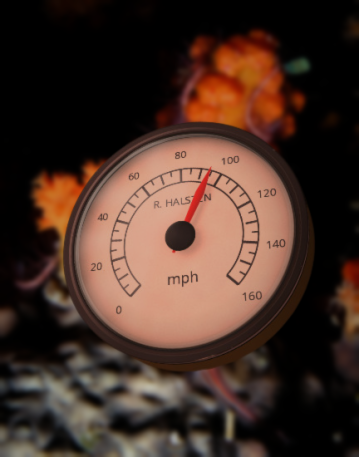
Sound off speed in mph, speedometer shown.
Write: 95 mph
